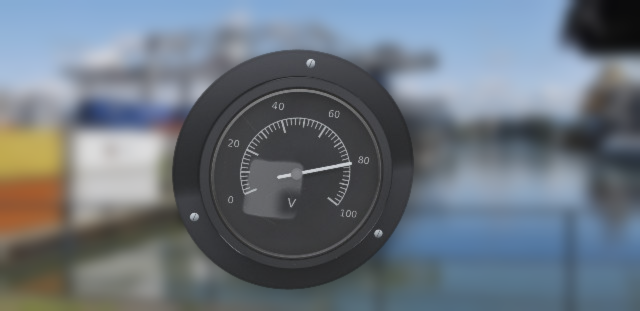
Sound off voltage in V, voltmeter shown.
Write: 80 V
